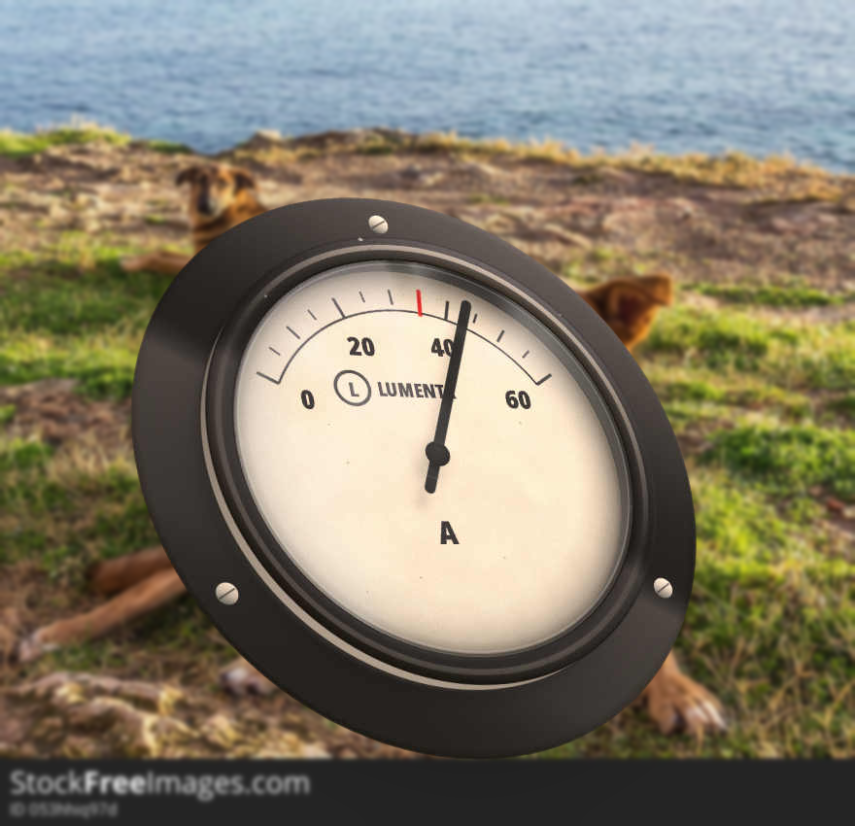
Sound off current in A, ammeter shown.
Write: 42.5 A
